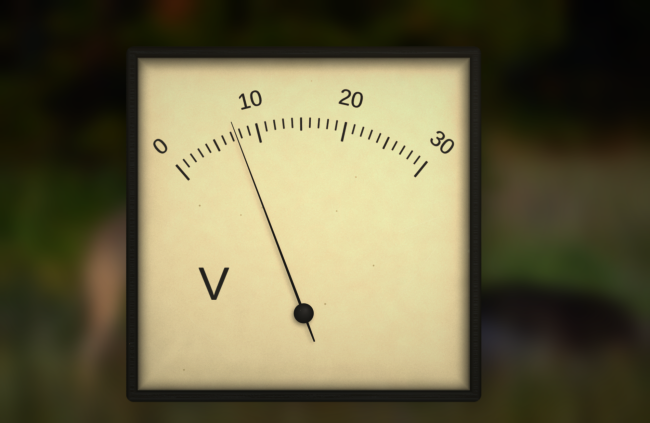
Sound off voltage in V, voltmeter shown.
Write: 7.5 V
